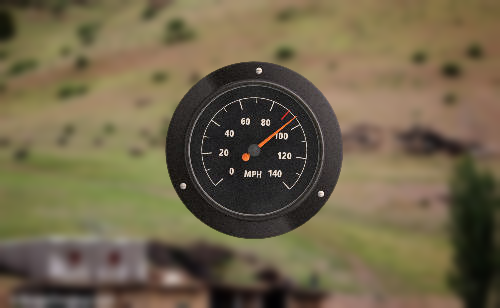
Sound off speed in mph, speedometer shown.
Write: 95 mph
